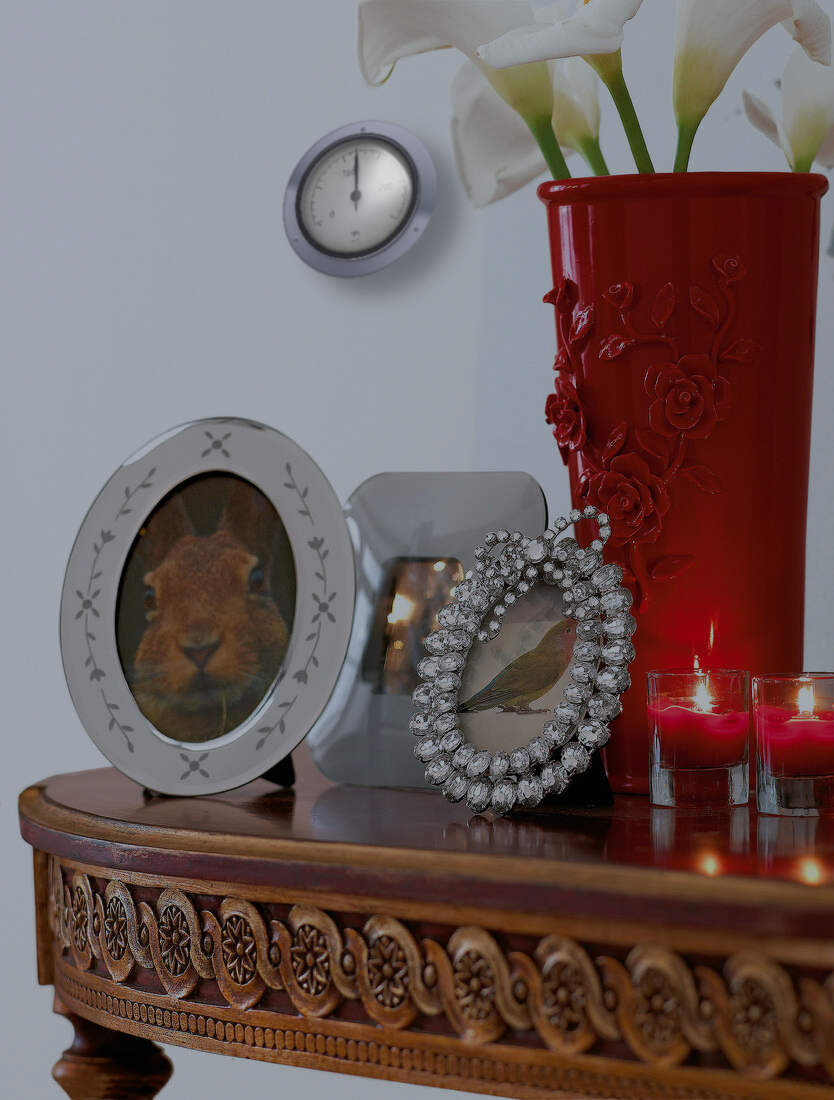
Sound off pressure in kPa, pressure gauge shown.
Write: 120 kPa
